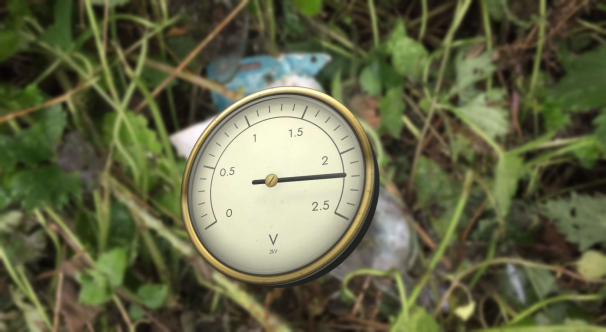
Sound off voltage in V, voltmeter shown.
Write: 2.2 V
